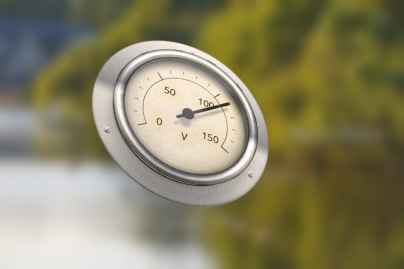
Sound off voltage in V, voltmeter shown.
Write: 110 V
